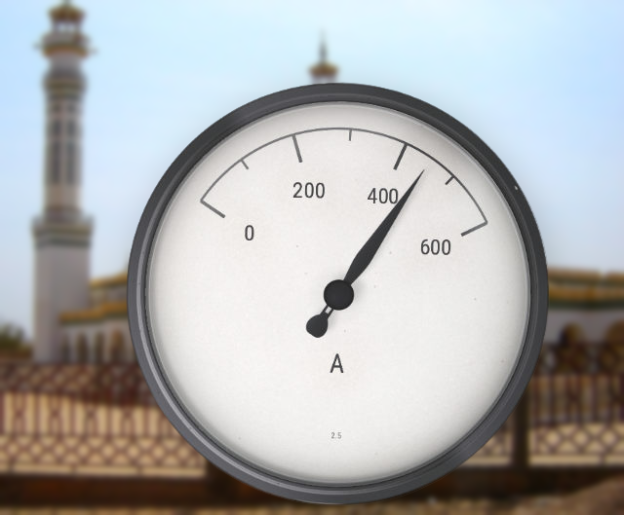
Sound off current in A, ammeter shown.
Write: 450 A
